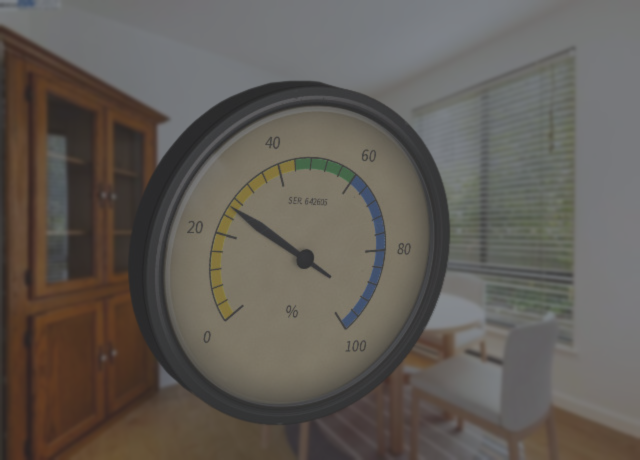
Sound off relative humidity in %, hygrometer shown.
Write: 26 %
